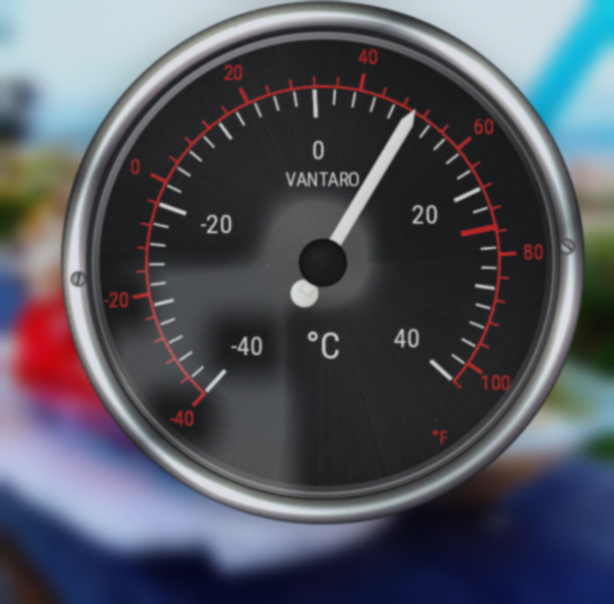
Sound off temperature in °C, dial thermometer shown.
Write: 10 °C
